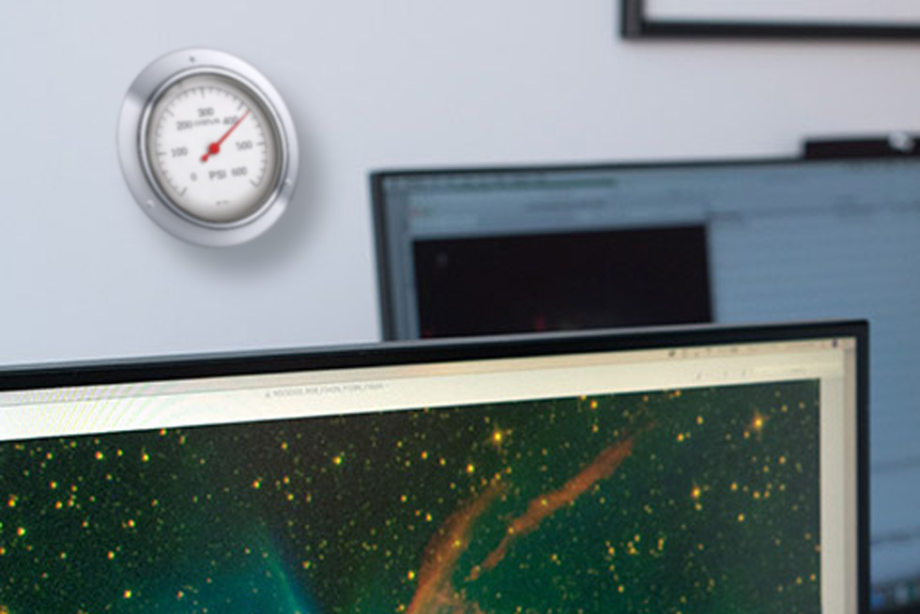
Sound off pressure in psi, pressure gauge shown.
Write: 420 psi
